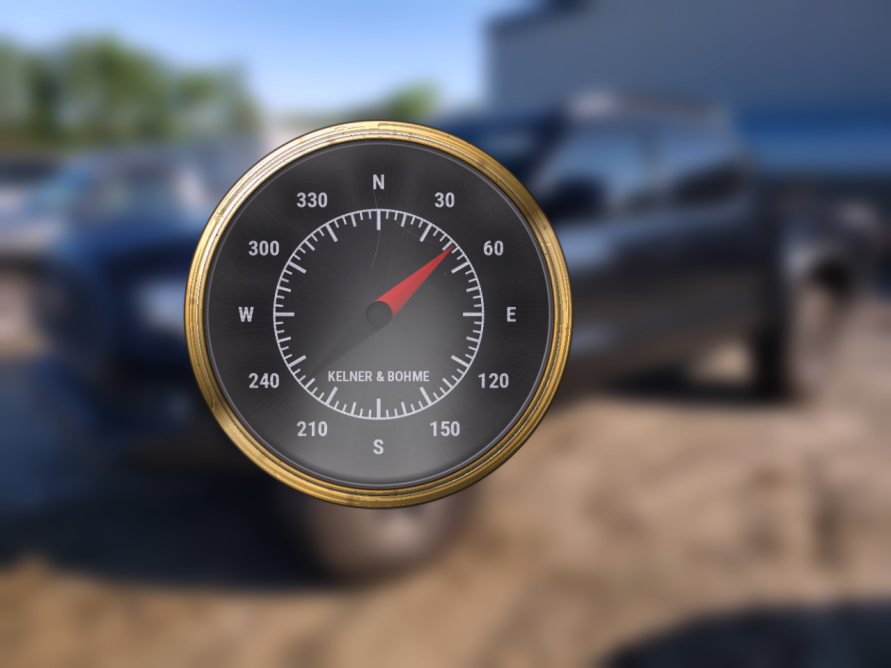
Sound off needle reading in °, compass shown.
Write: 47.5 °
